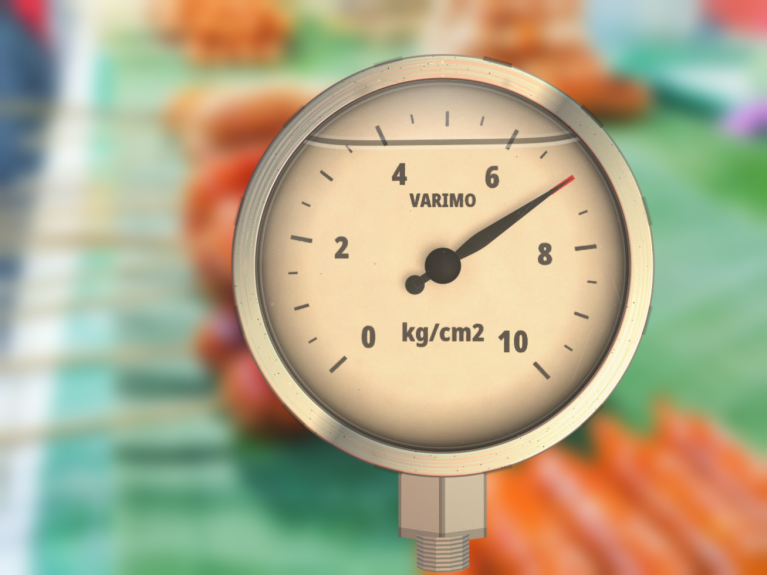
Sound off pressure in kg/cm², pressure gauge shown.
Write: 7 kg/cm²
